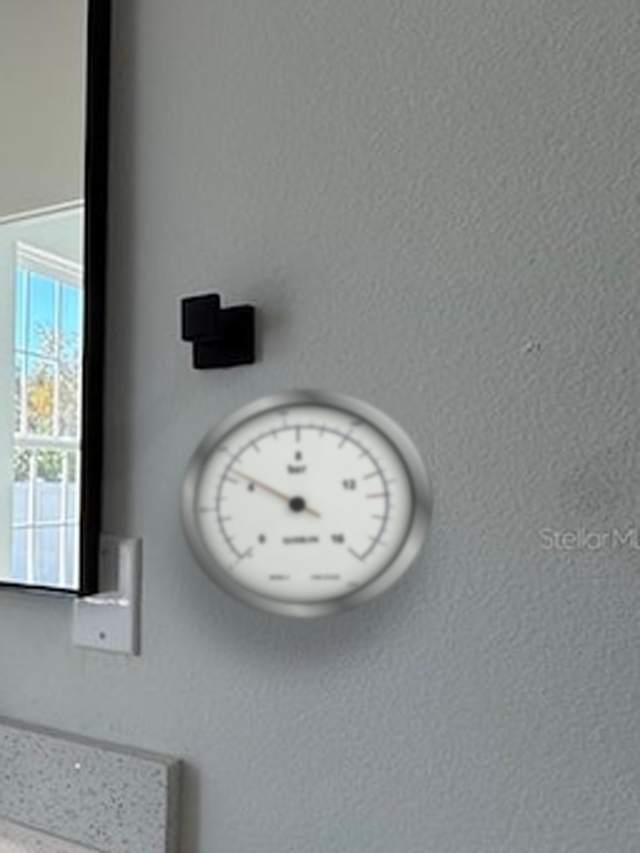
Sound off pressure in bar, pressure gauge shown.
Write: 4.5 bar
